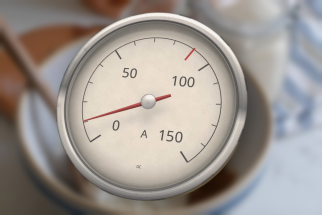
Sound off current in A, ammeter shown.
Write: 10 A
